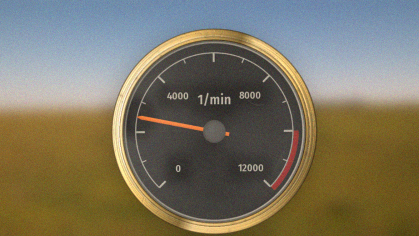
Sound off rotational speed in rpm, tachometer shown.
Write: 2500 rpm
